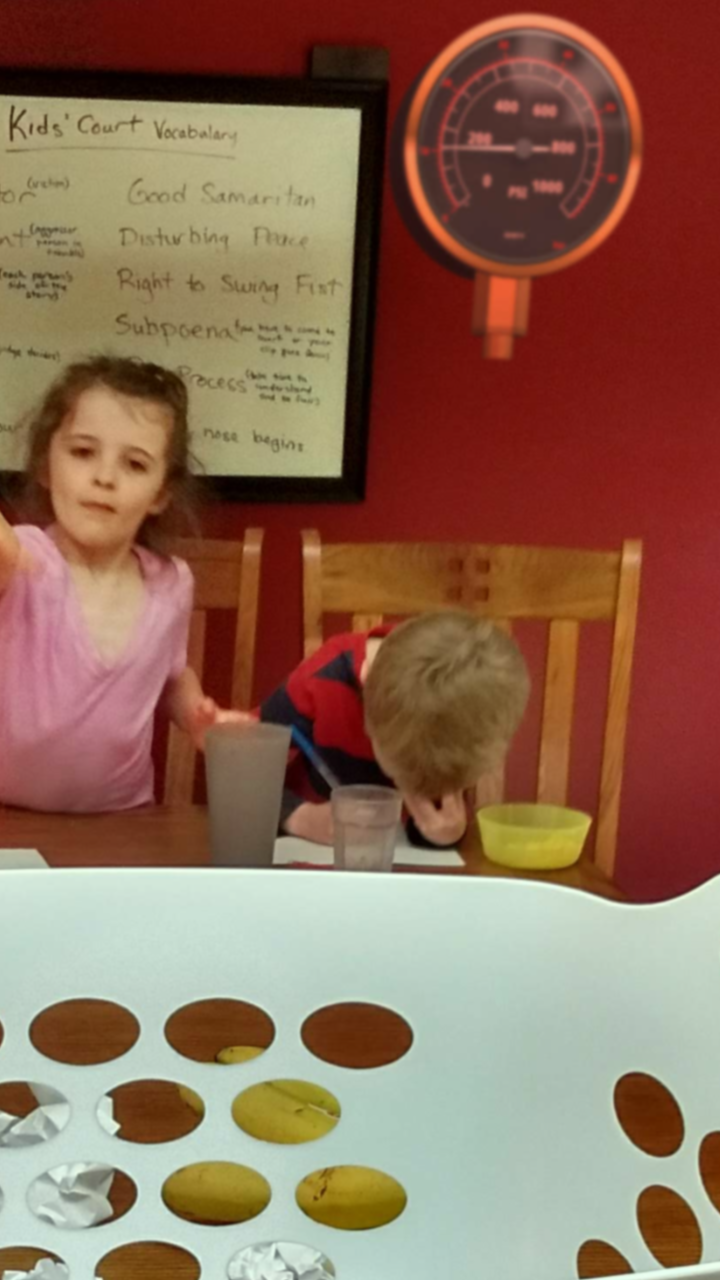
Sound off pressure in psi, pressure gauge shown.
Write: 150 psi
